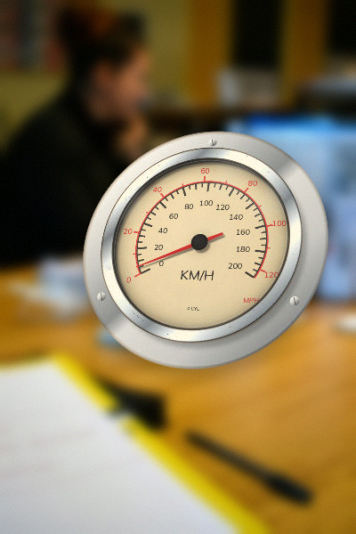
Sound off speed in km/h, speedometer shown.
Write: 5 km/h
